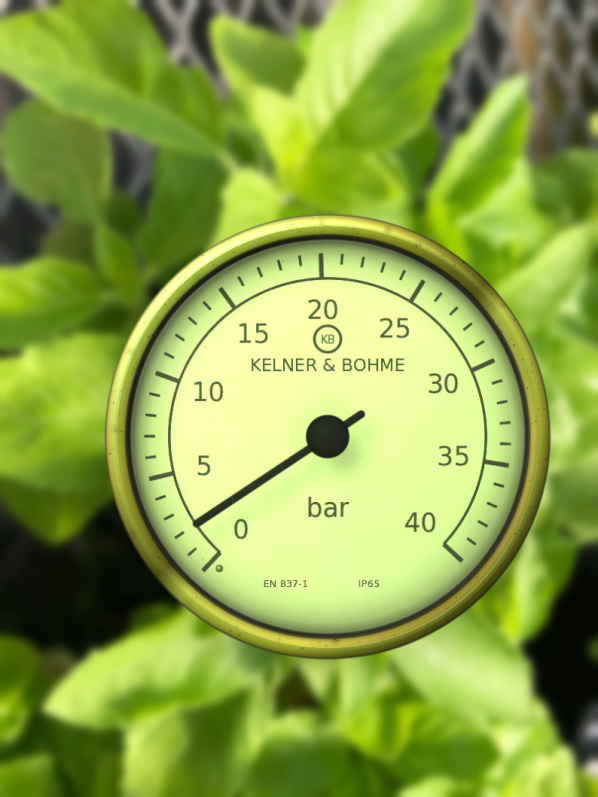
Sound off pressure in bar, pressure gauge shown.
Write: 2 bar
